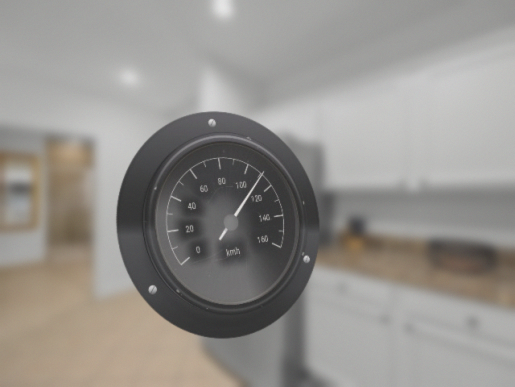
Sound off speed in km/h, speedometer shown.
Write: 110 km/h
